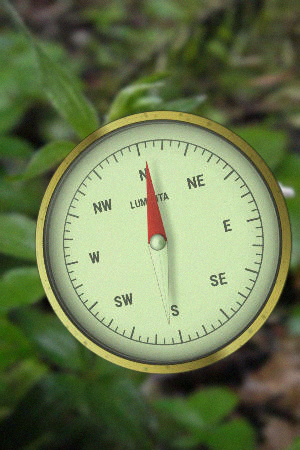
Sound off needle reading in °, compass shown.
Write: 5 °
